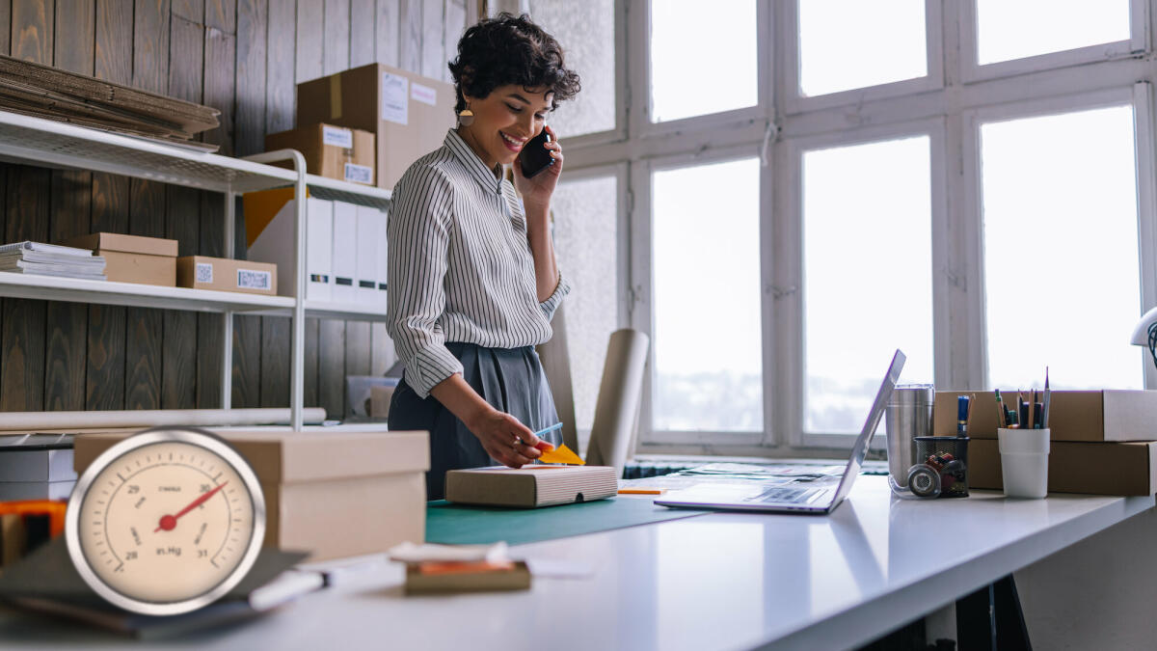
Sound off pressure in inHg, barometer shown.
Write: 30.1 inHg
